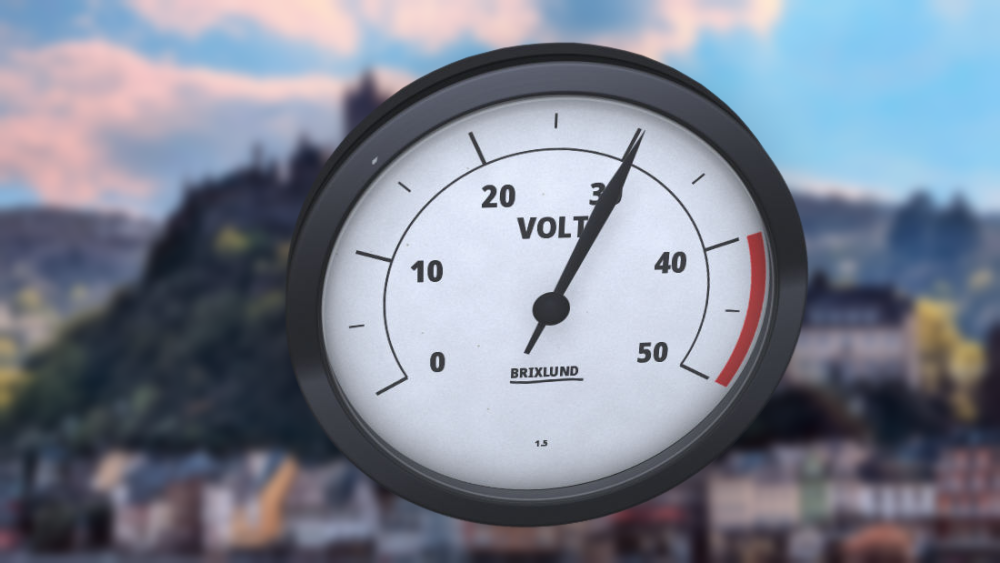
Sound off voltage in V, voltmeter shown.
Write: 30 V
